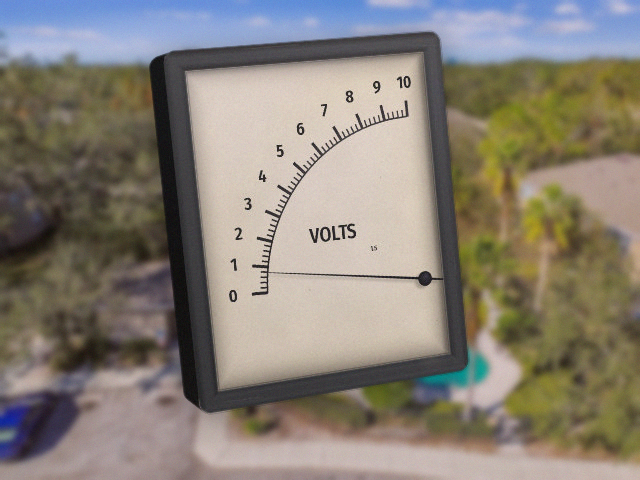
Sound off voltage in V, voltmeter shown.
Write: 0.8 V
